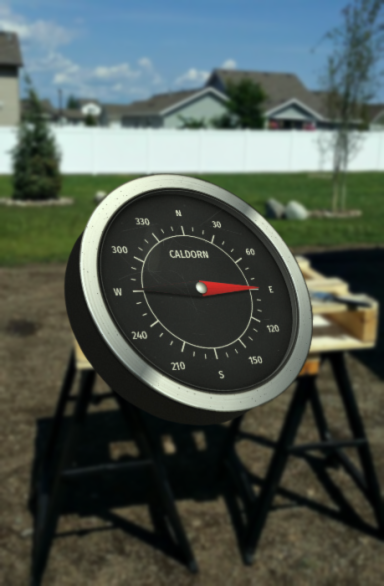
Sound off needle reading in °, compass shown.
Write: 90 °
